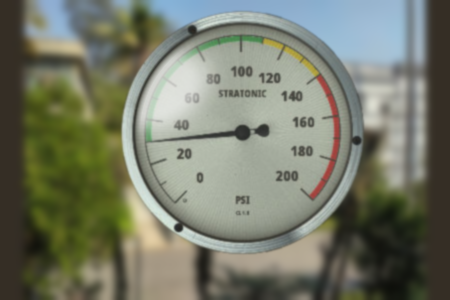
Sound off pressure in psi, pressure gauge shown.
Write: 30 psi
